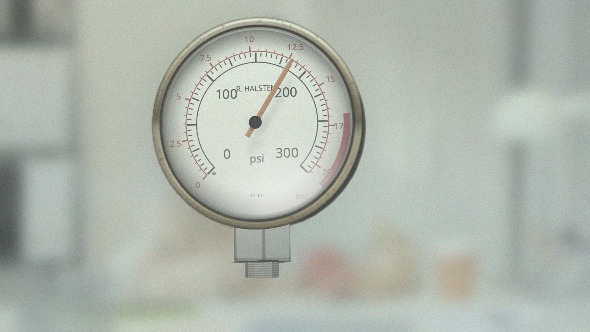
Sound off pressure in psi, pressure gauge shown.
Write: 185 psi
